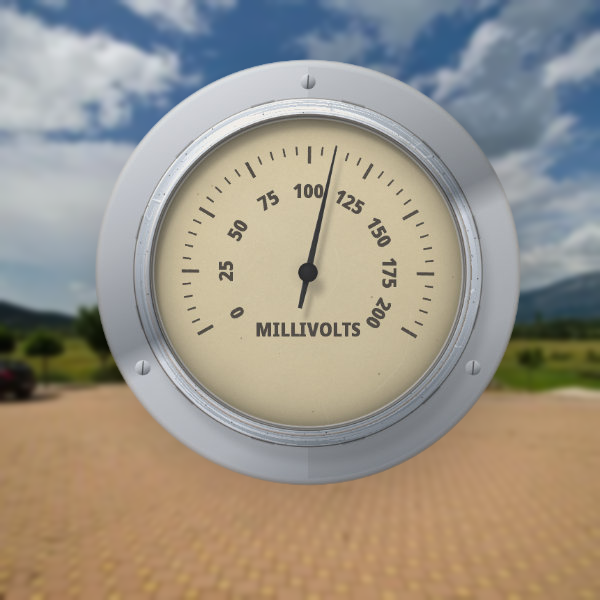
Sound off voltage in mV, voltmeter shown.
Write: 110 mV
